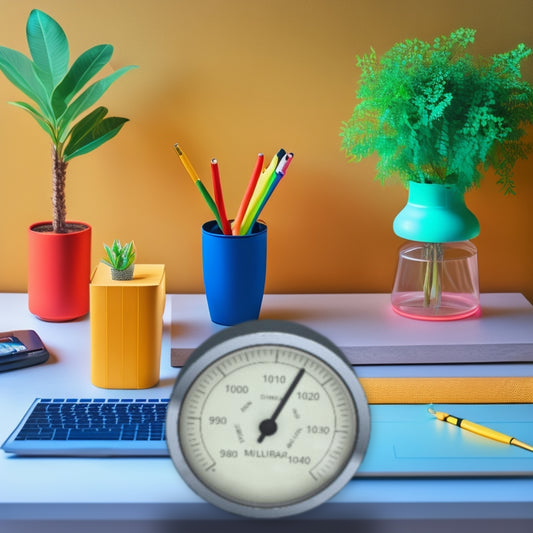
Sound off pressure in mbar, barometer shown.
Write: 1015 mbar
